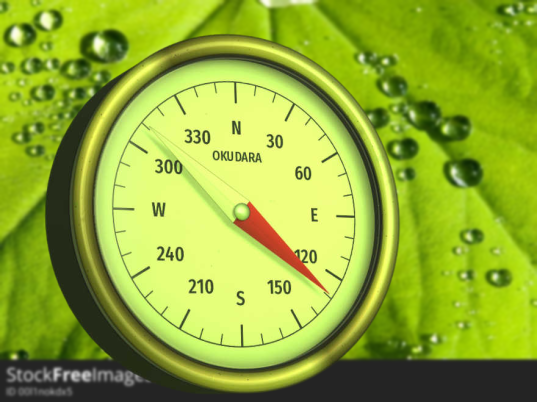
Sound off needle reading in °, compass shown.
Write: 130 °
